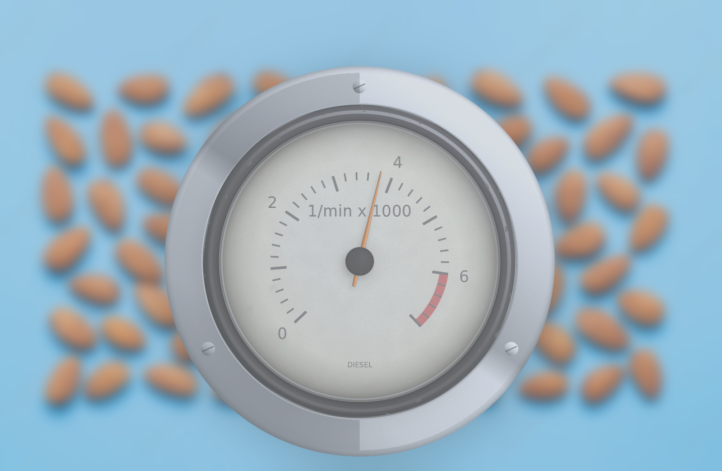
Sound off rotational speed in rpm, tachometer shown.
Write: 3800 rpm
